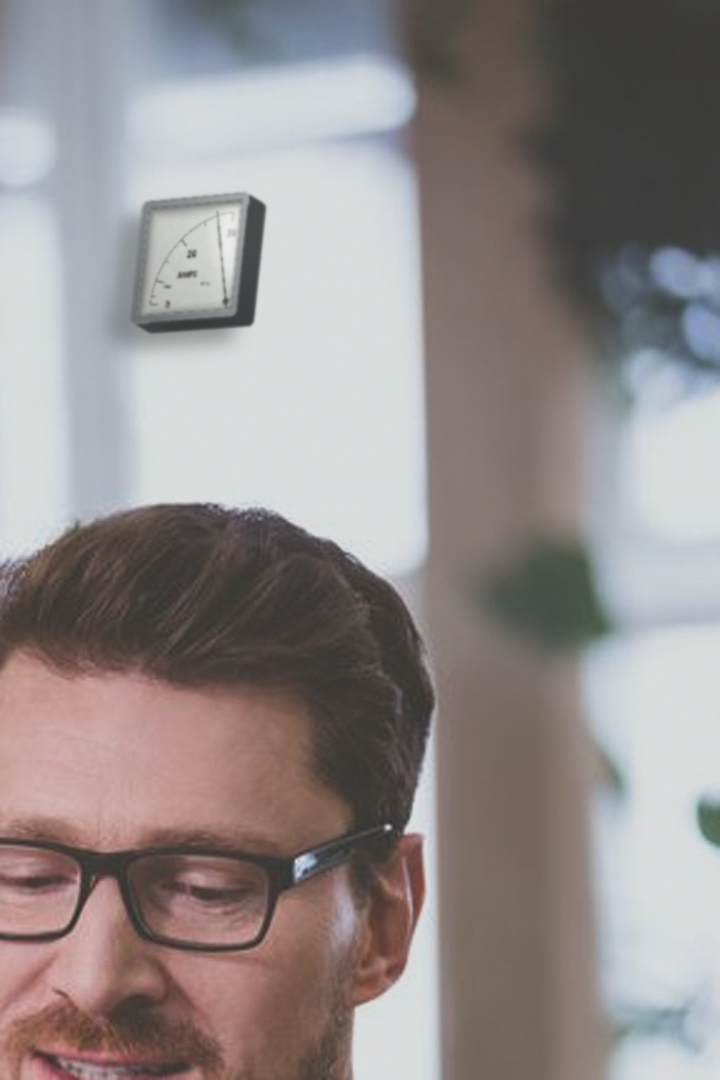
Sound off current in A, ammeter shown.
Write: 27.5 A
